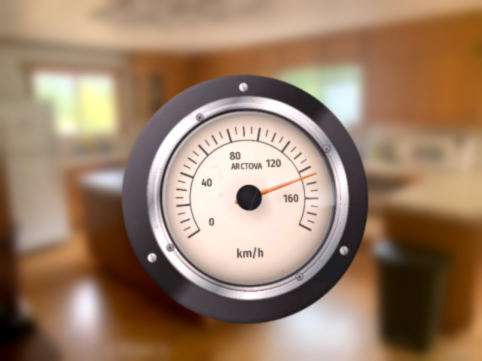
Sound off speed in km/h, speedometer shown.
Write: 145 km/h
